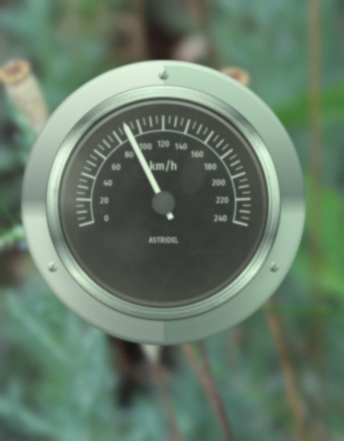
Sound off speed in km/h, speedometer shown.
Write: 90 km/h
